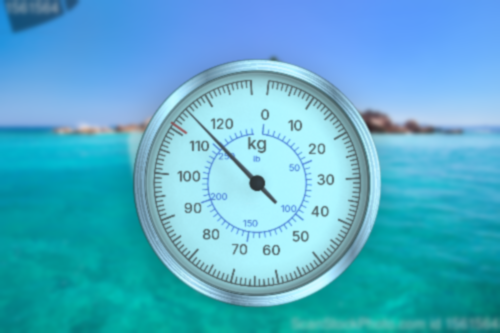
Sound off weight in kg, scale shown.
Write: 115 kg
